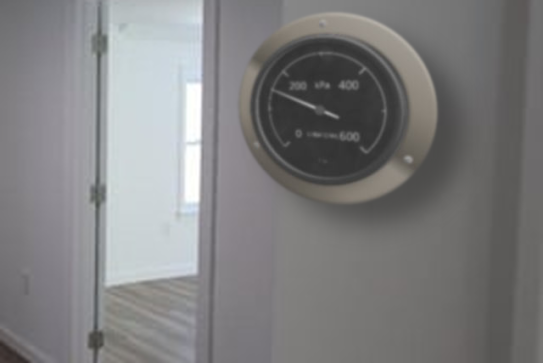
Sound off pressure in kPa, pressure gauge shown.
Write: 150 kPa
